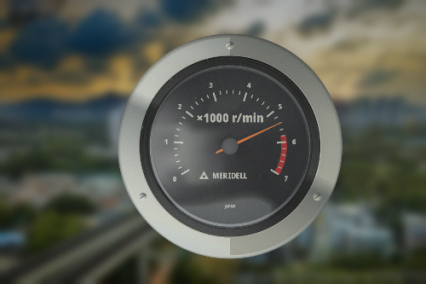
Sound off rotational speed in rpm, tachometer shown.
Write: 5400 rpm
